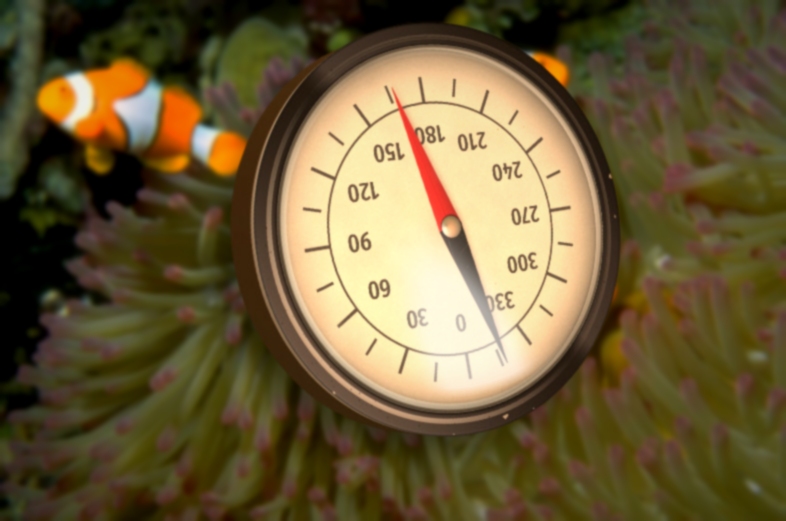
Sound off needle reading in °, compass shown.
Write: 165 °
